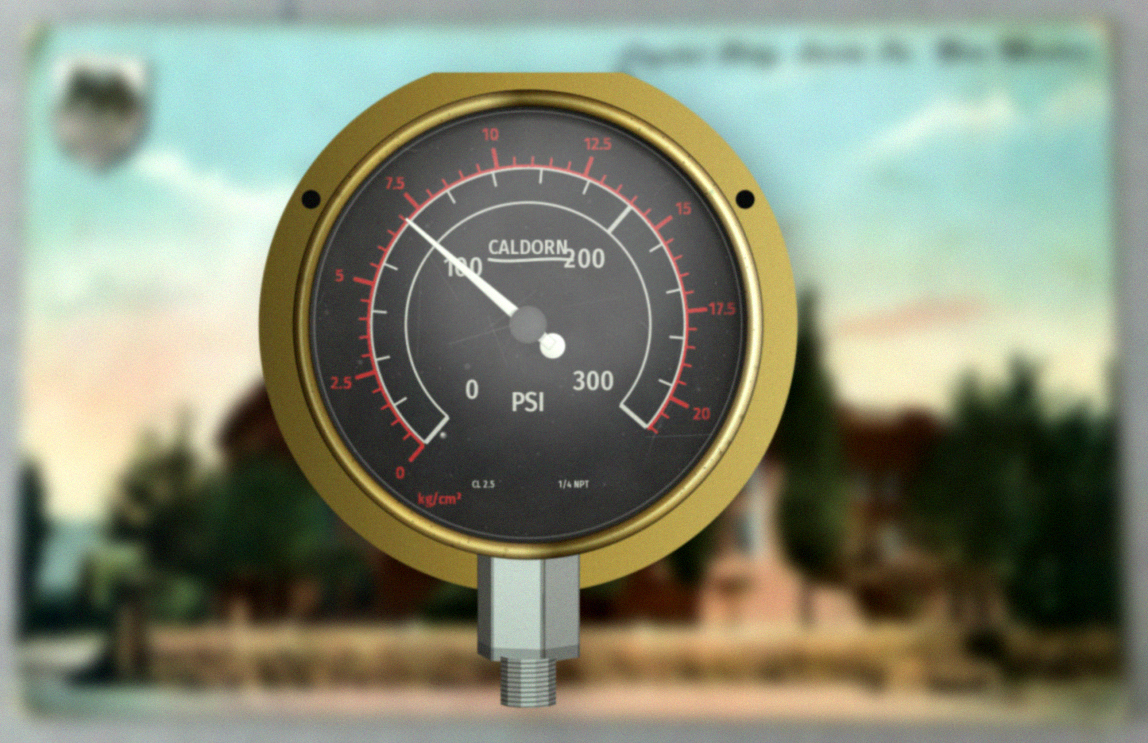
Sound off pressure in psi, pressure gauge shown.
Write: 100 psi
